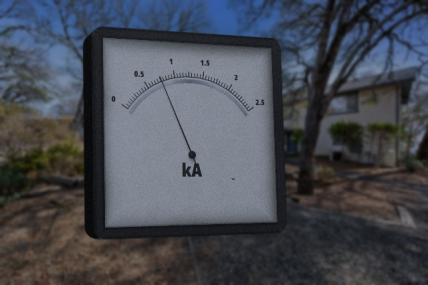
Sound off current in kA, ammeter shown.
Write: 0.75 kA
